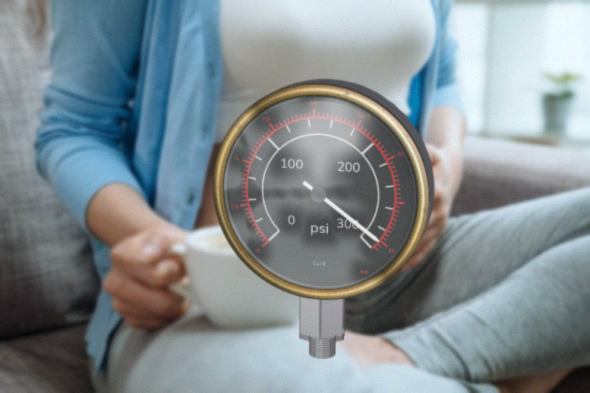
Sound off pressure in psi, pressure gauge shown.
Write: 290 psi
